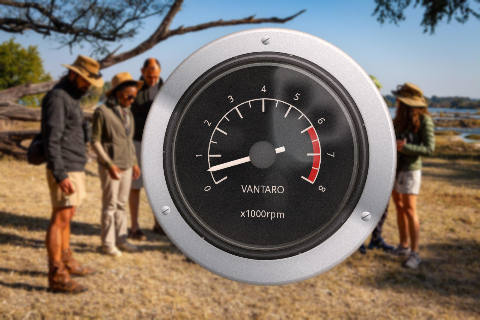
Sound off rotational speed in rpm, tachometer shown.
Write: 500 rpm
